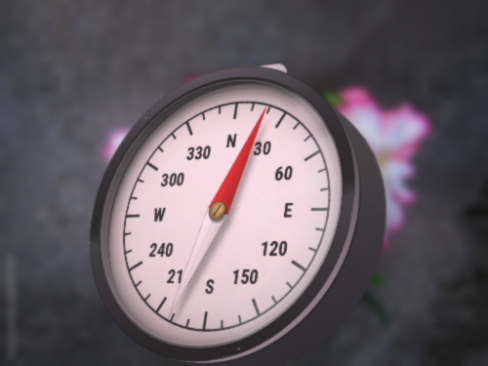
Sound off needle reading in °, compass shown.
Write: 20 °
